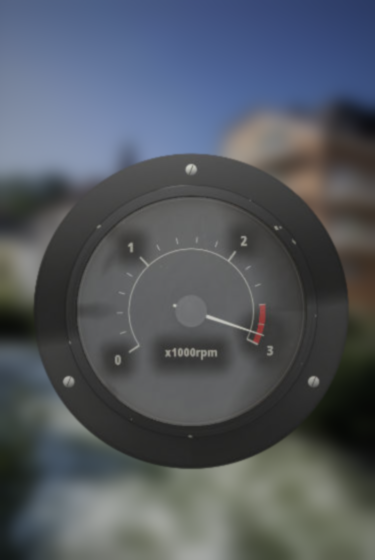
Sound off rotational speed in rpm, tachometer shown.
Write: 2900 rpm
